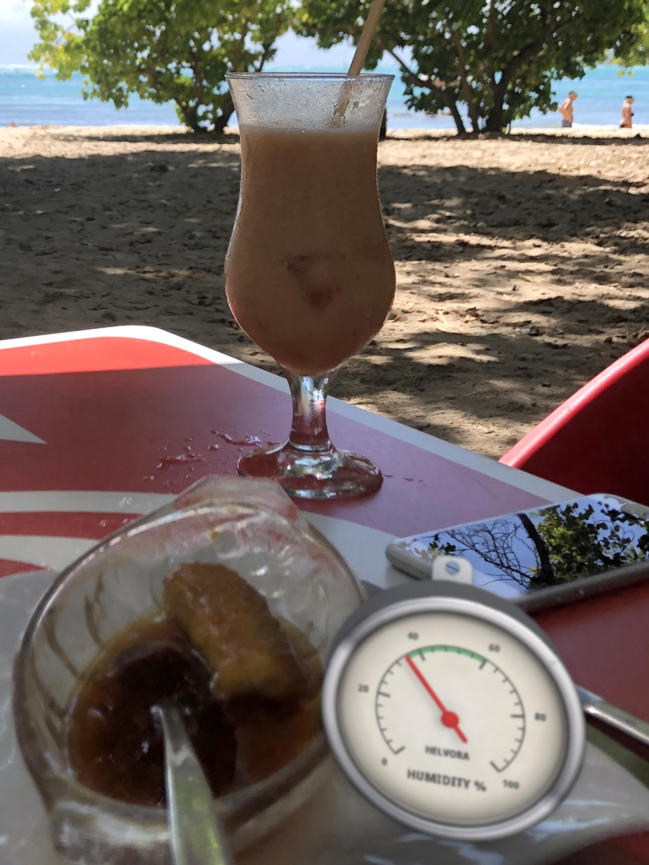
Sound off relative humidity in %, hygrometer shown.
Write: 36 %
